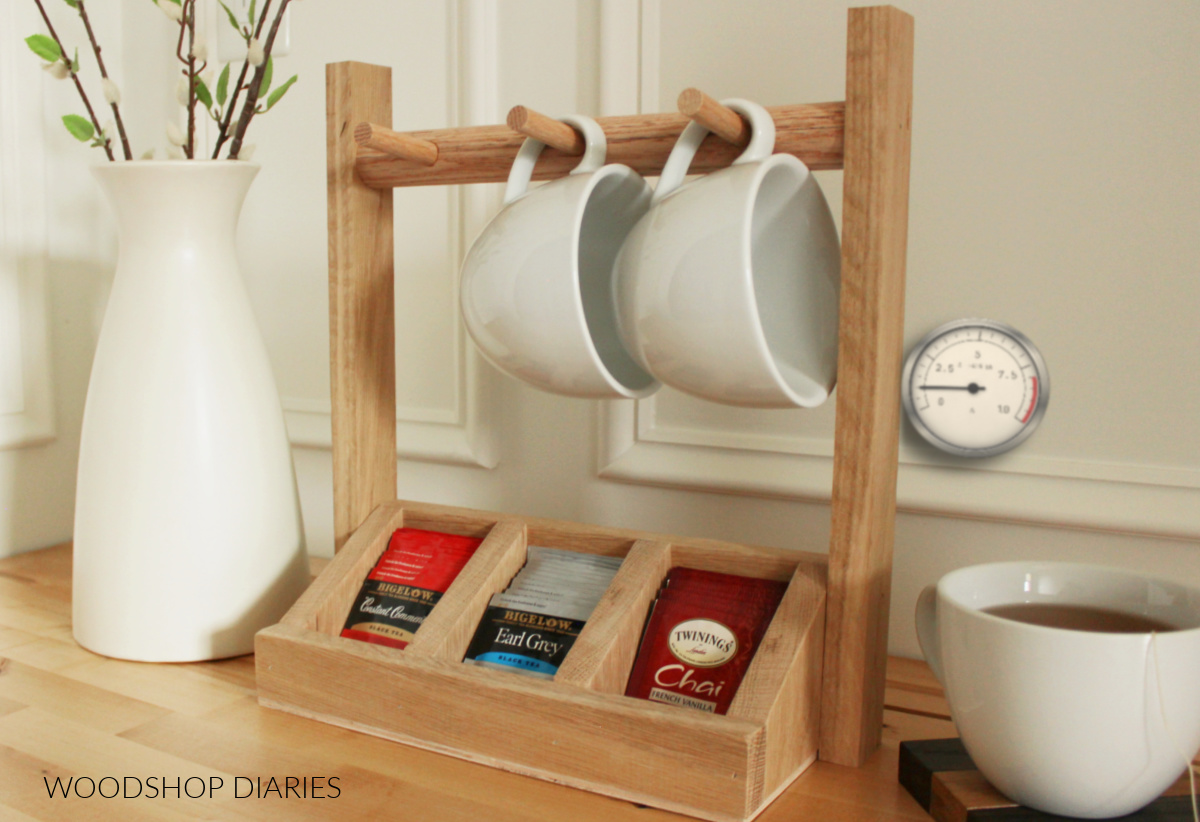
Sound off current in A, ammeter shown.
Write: 1 A
